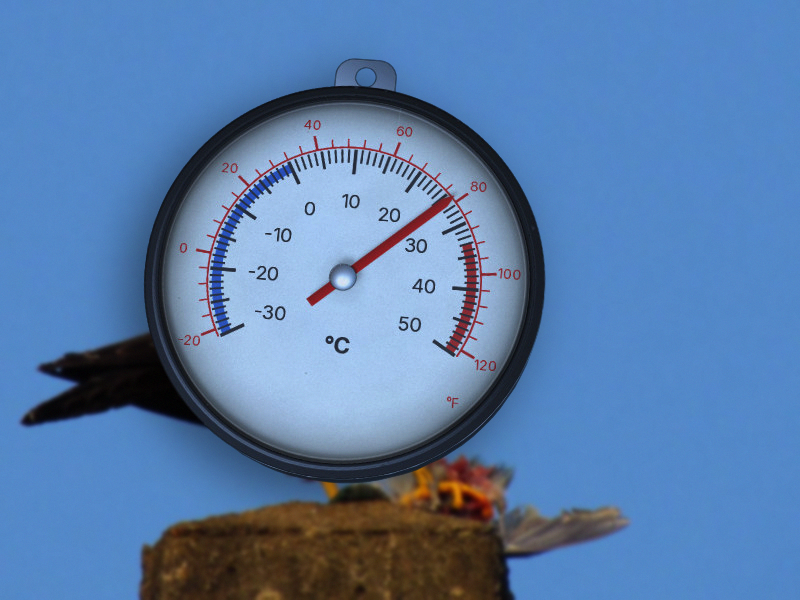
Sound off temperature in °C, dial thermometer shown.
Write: 26 °C
